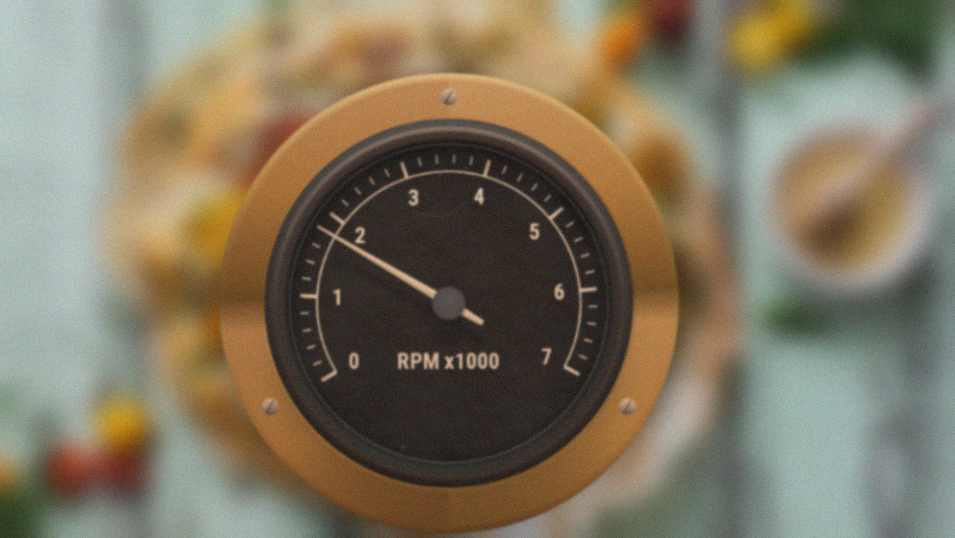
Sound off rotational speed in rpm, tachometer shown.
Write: 1800 rpm
